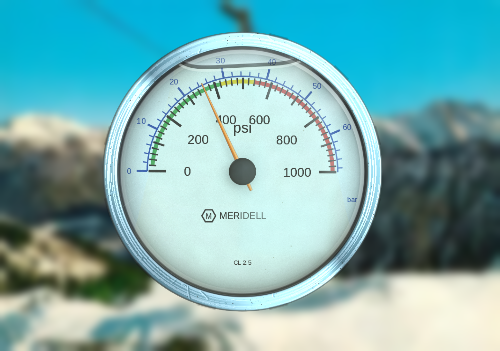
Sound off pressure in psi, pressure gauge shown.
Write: 360 psi
